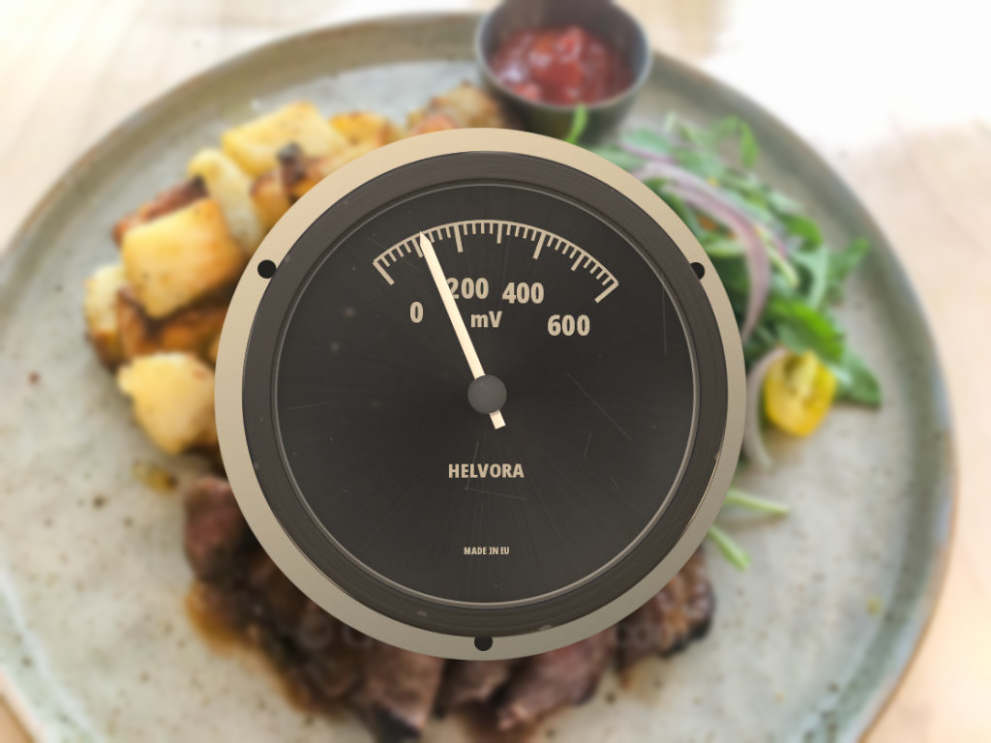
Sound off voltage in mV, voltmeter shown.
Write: 120 mV
